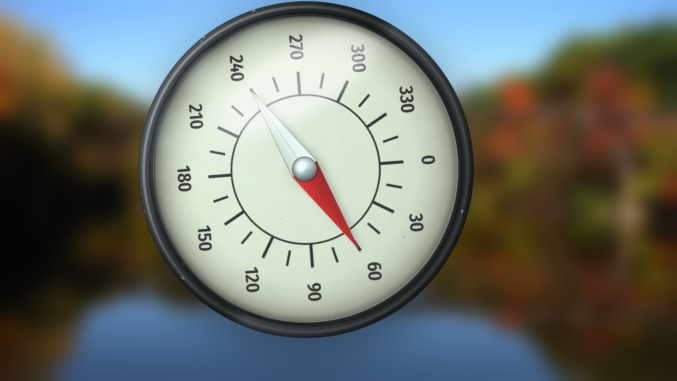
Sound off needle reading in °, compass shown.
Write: 60 °
